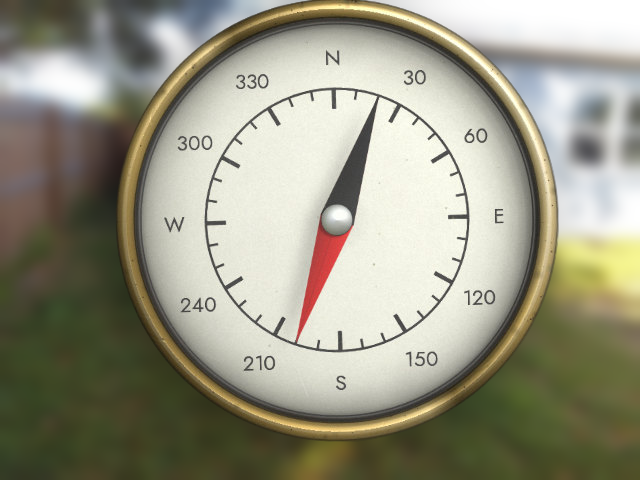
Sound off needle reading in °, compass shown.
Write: 200 °
